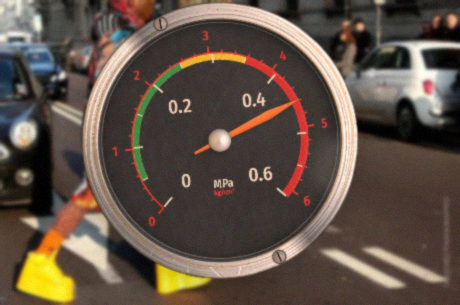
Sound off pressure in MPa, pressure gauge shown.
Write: 0.45 MPa
